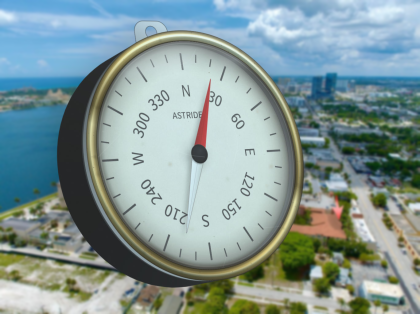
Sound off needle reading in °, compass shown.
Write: 20 °
